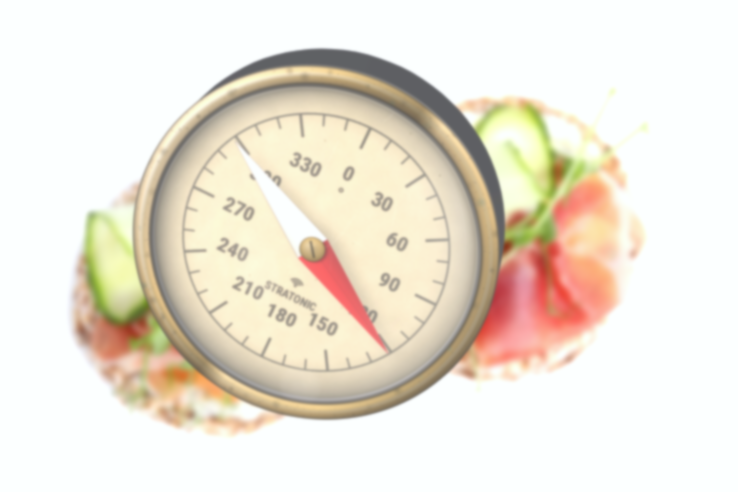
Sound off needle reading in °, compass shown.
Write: 120 °
